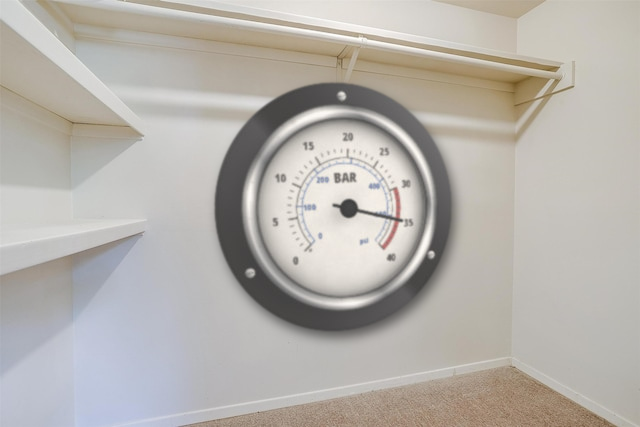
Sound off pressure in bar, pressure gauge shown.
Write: 35 bar
